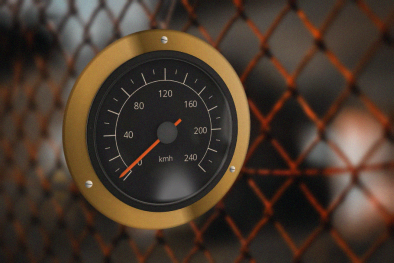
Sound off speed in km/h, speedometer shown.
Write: 5 km/h
